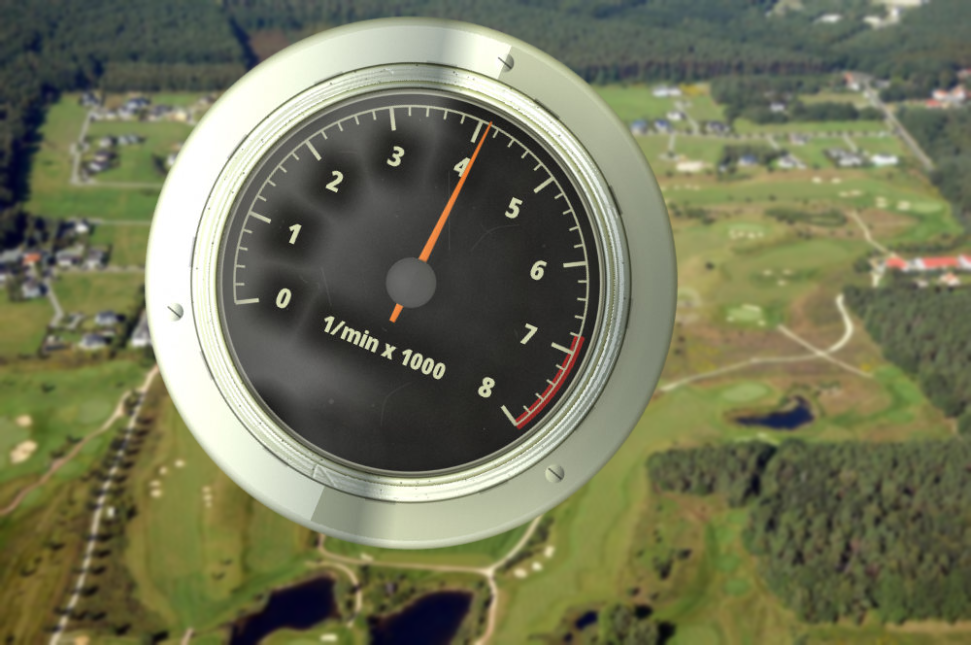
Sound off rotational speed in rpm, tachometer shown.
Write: 4100 rpm
